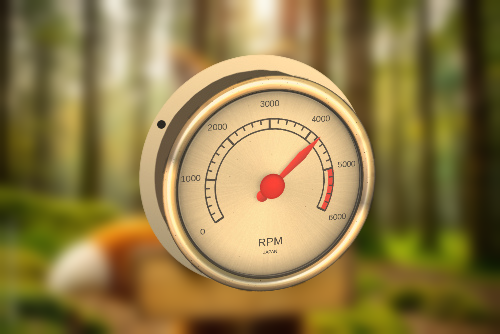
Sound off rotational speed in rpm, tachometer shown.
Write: 4200 rpm
